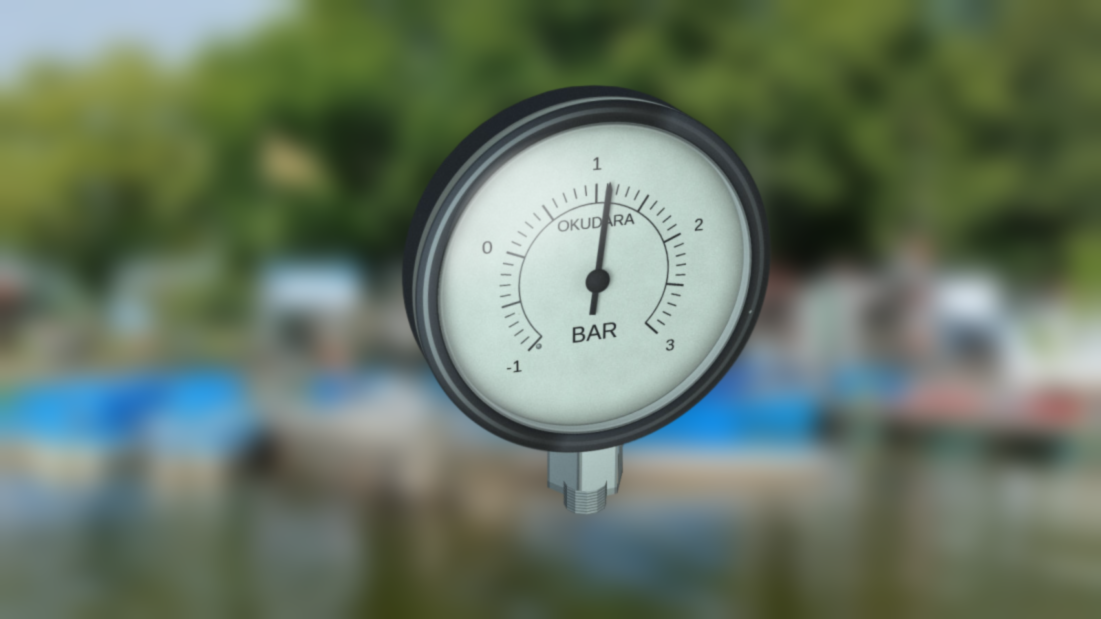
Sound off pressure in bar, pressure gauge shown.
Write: 1.1 bar
